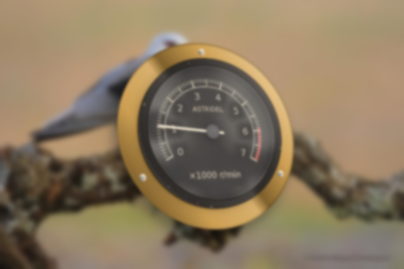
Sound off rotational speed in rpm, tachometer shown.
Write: 1000 rpm
